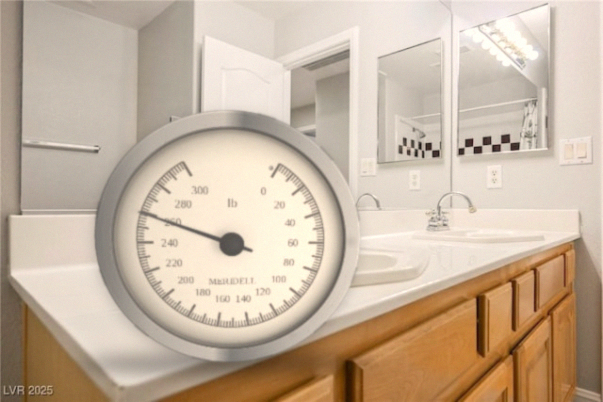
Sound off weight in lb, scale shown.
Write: 260 lb
